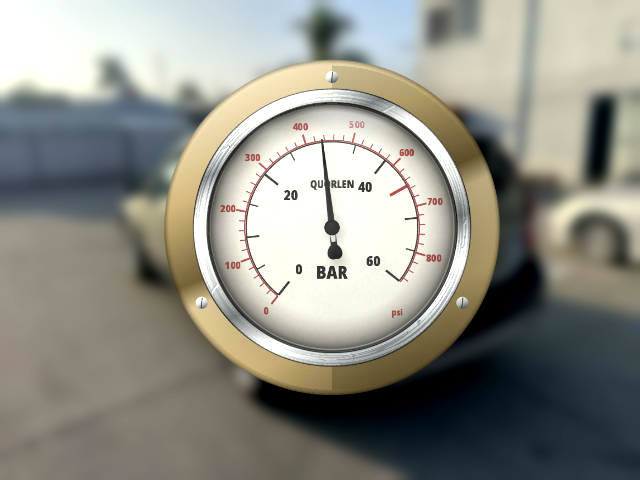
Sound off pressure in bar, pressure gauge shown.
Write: 30 bar
